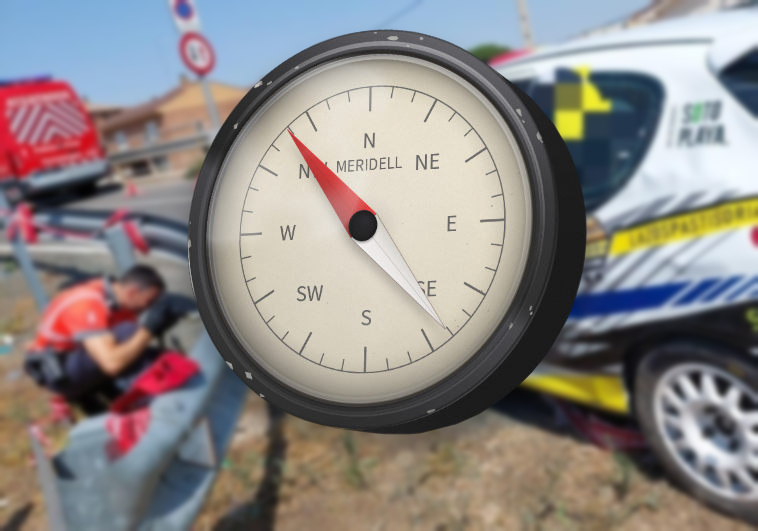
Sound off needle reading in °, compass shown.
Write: 320 °
